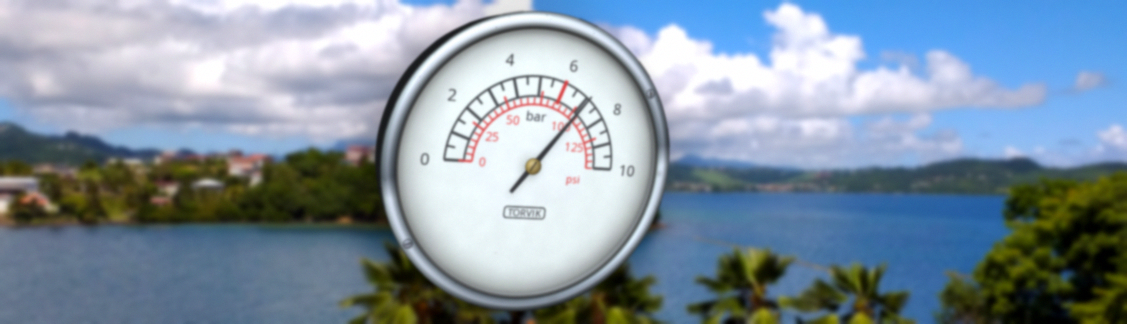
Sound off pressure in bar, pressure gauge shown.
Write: 7 bar
